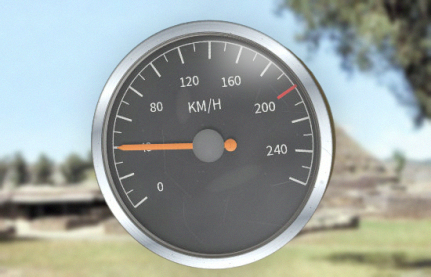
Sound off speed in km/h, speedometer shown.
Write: 40 km/h
